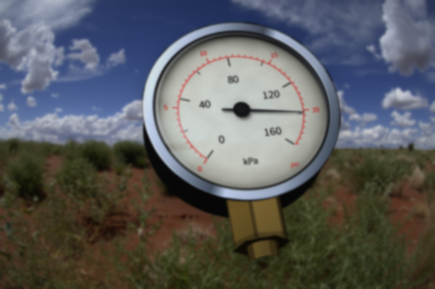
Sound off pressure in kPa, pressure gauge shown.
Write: 140 kPa
